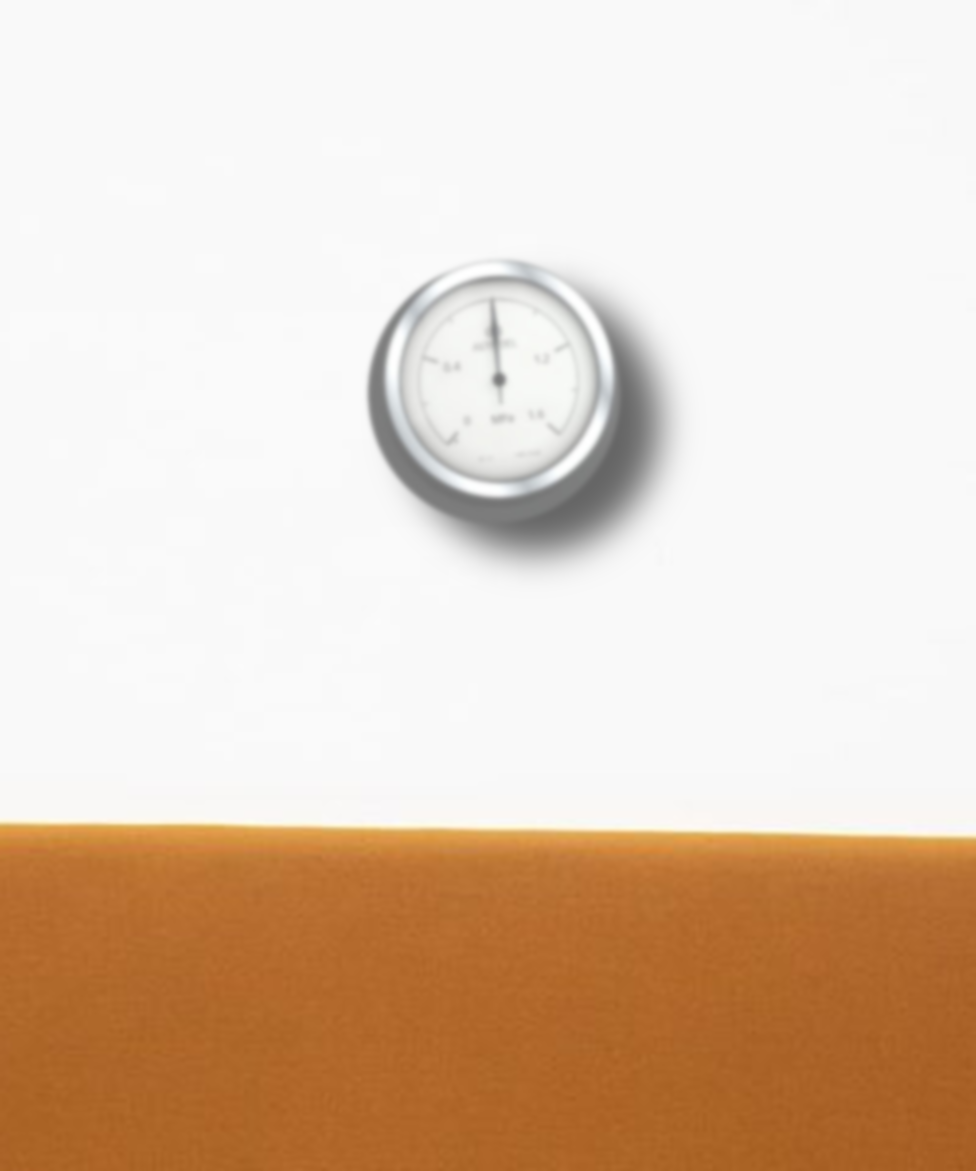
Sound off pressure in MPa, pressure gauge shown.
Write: 0.8 MPa
